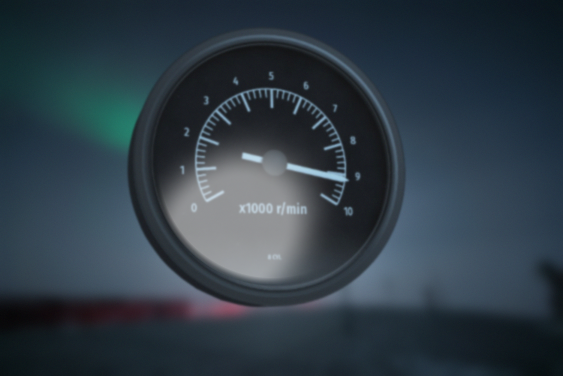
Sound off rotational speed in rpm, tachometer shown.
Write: 9200 rpm
